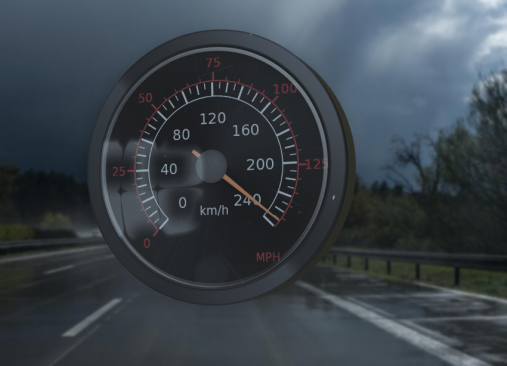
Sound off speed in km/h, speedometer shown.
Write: 235 km/h
